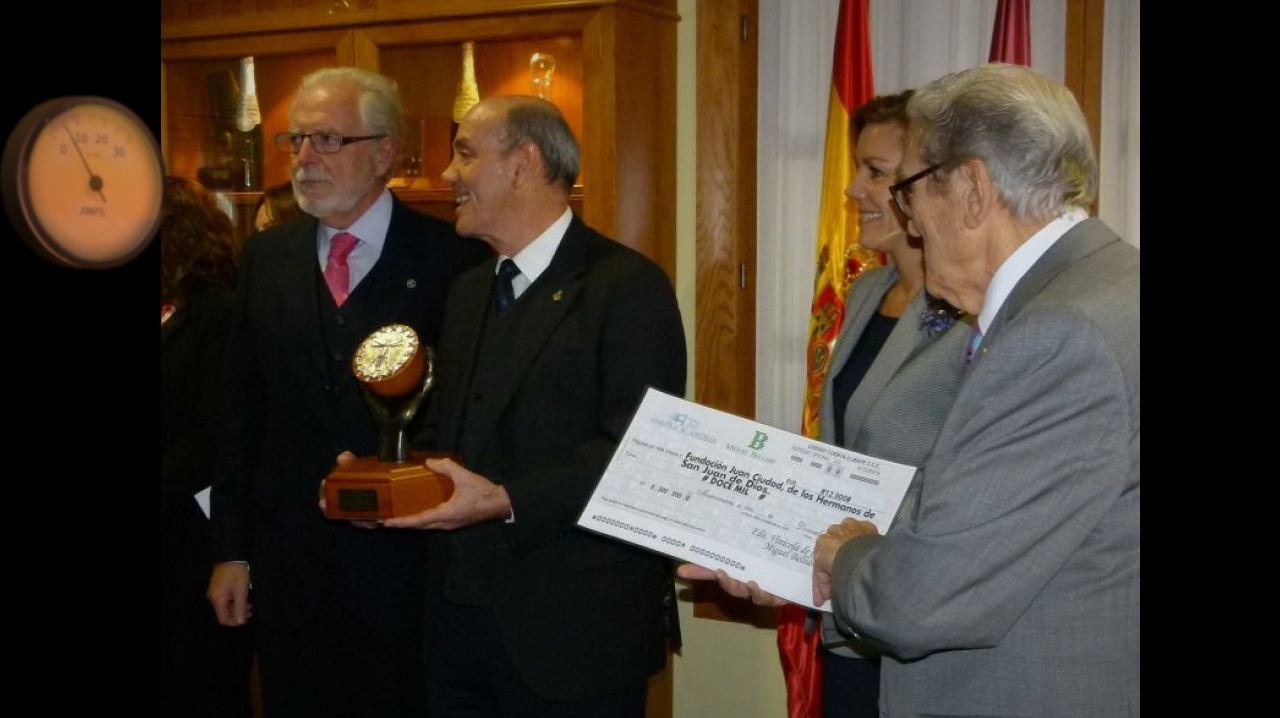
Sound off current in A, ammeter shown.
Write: 5 A
